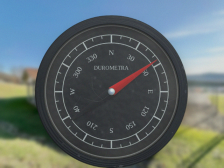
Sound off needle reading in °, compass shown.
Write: 55 °
